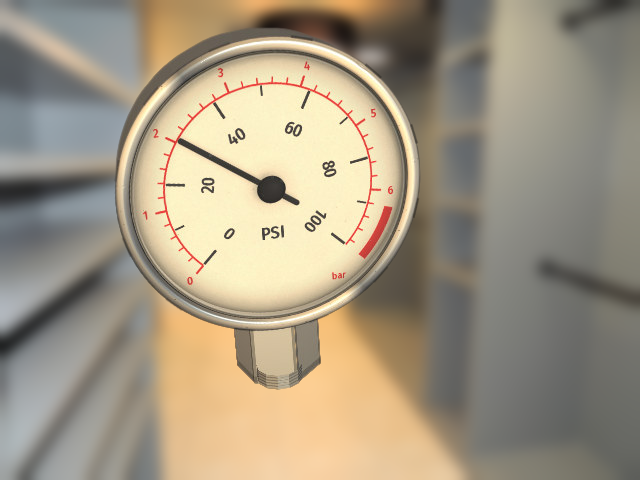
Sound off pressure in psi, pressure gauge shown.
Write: 30 psi
